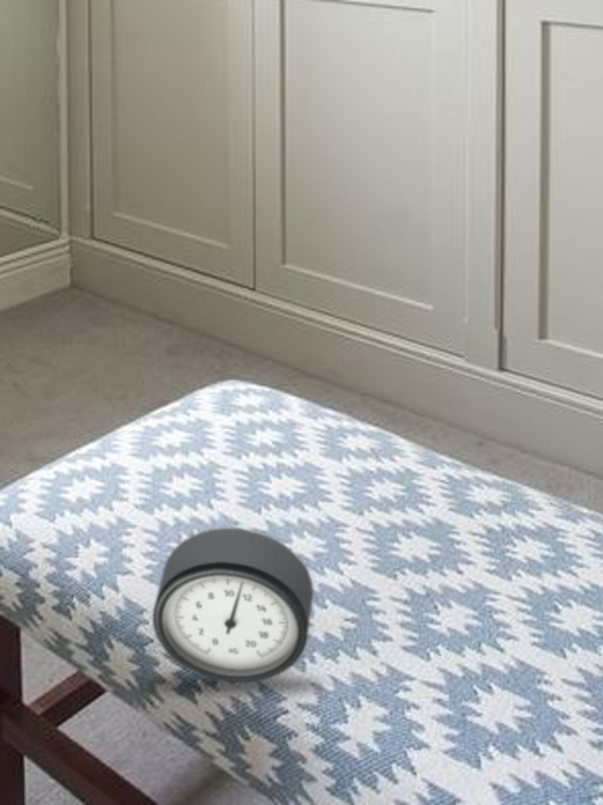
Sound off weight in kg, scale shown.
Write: 11 kg
